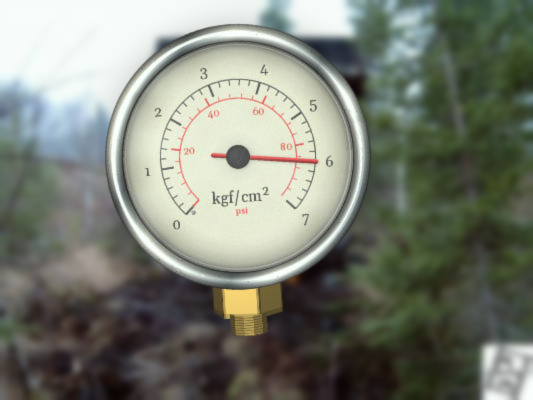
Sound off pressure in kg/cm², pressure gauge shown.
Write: 6 kg/cm²
